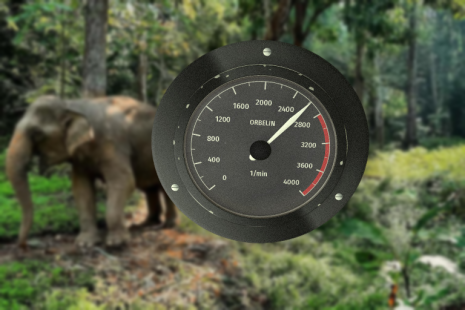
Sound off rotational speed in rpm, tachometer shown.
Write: 2600 rpm
